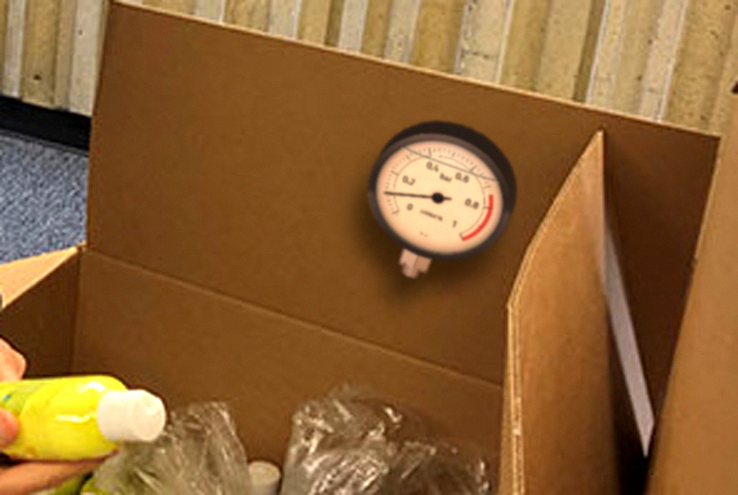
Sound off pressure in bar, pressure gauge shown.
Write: 0.1 bar
